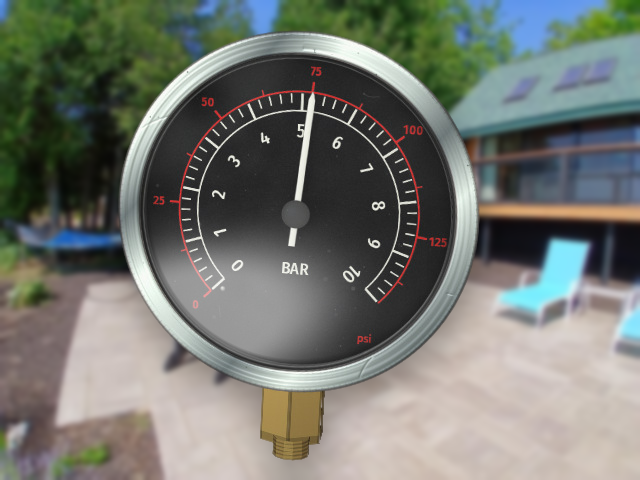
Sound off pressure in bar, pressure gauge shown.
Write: 5.2 bar
